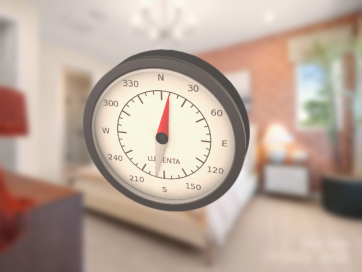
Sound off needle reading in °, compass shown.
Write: 10 °
